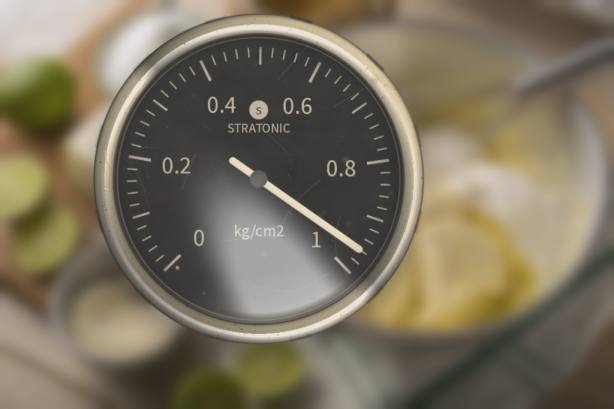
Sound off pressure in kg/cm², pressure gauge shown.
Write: 0.96 kg/cm²
